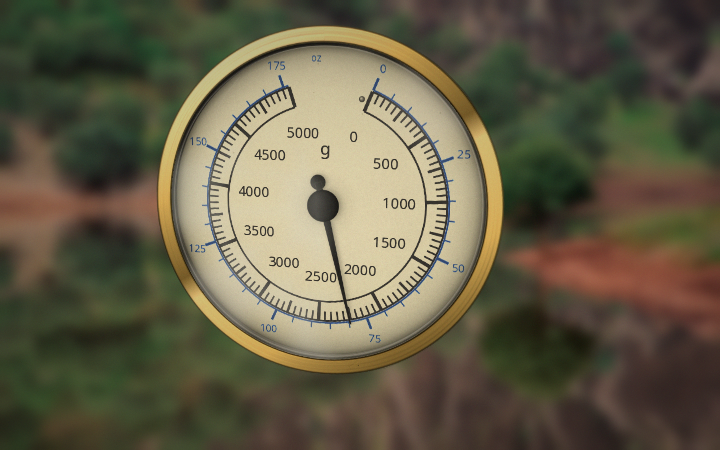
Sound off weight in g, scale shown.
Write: 2250 g
